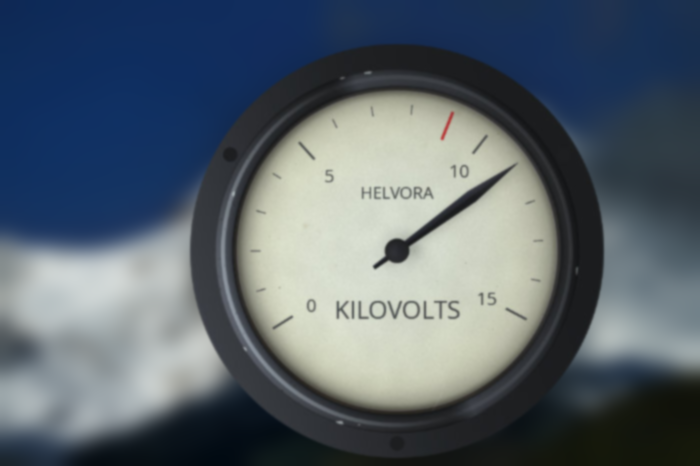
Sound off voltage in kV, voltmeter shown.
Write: 11 kV
